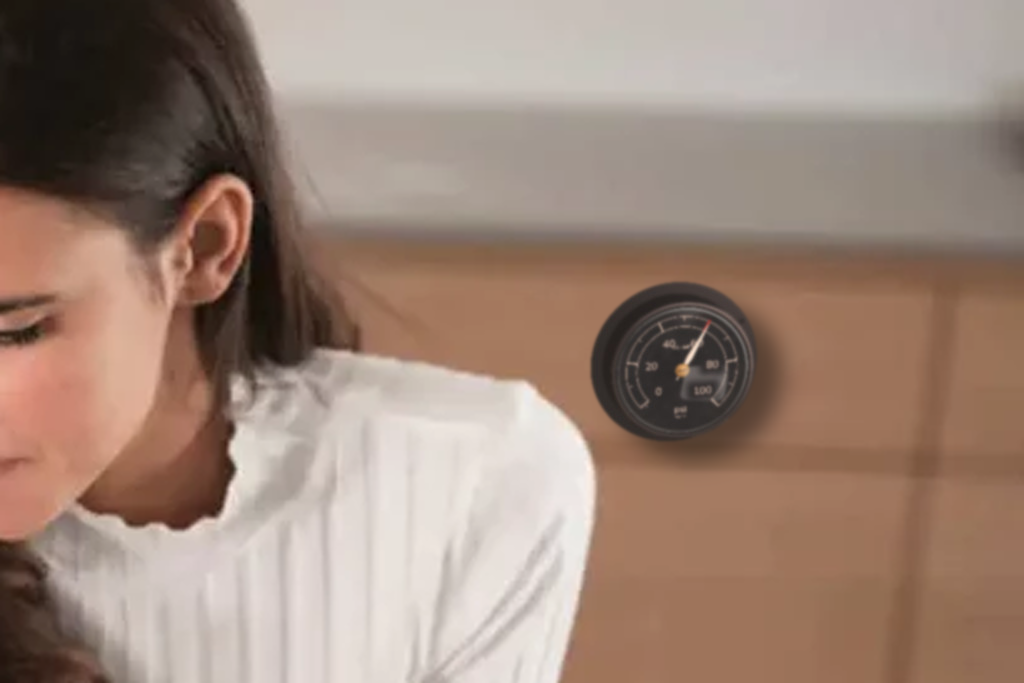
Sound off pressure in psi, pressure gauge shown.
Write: 60 psi
